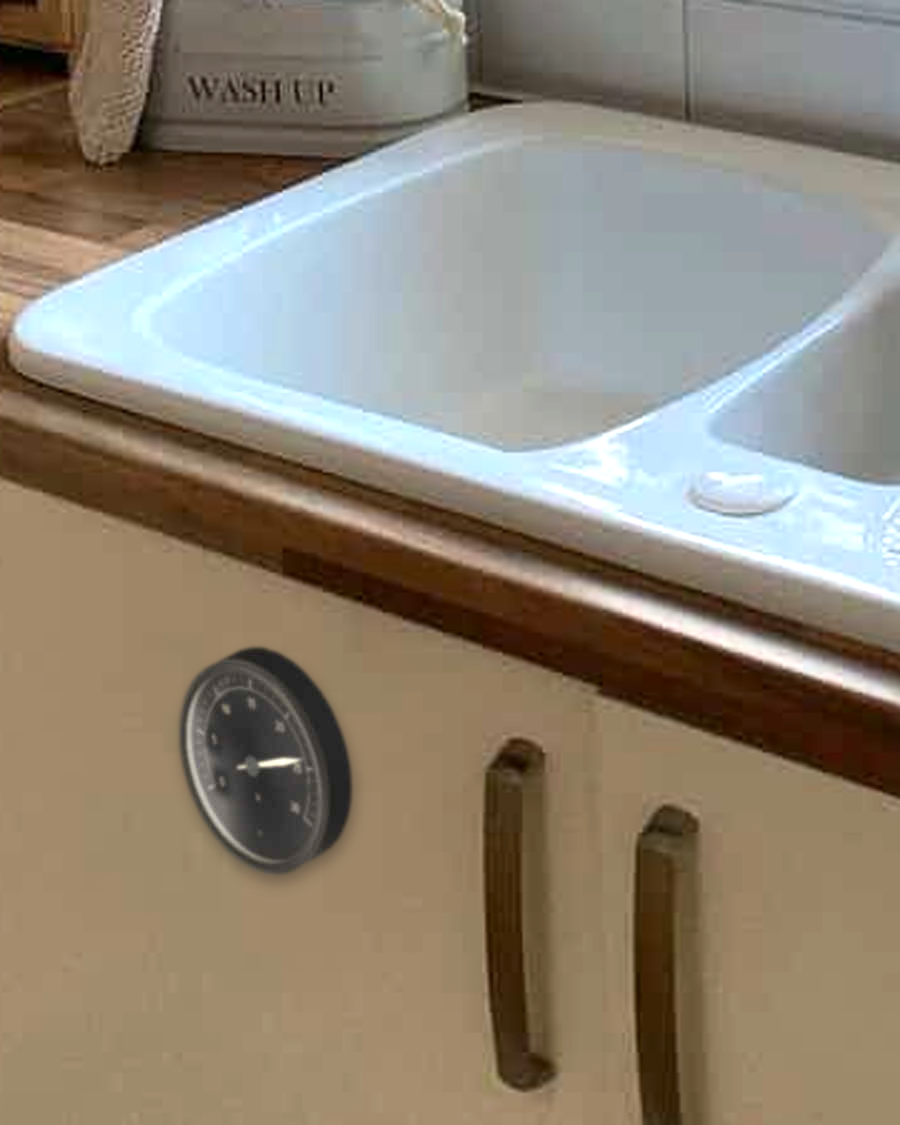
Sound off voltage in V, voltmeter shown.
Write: 24 V
